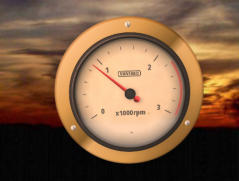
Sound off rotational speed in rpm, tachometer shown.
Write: 900 rpm
